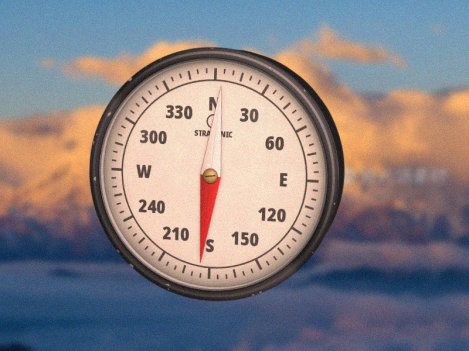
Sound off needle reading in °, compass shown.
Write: 185 °
